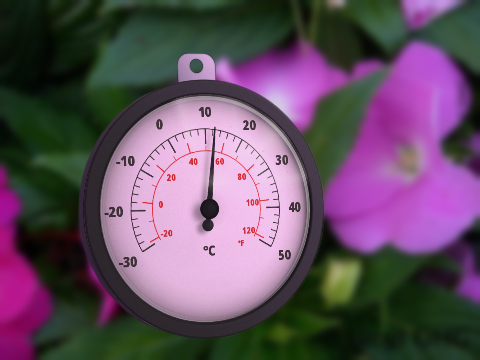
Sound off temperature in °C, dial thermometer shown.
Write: 12 °C
